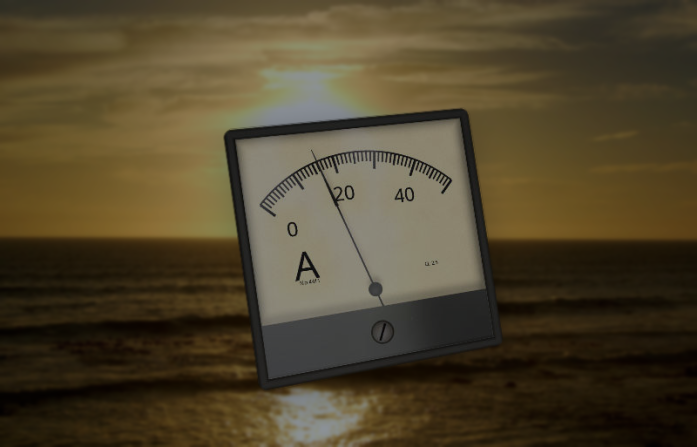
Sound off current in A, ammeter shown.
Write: 16 A
